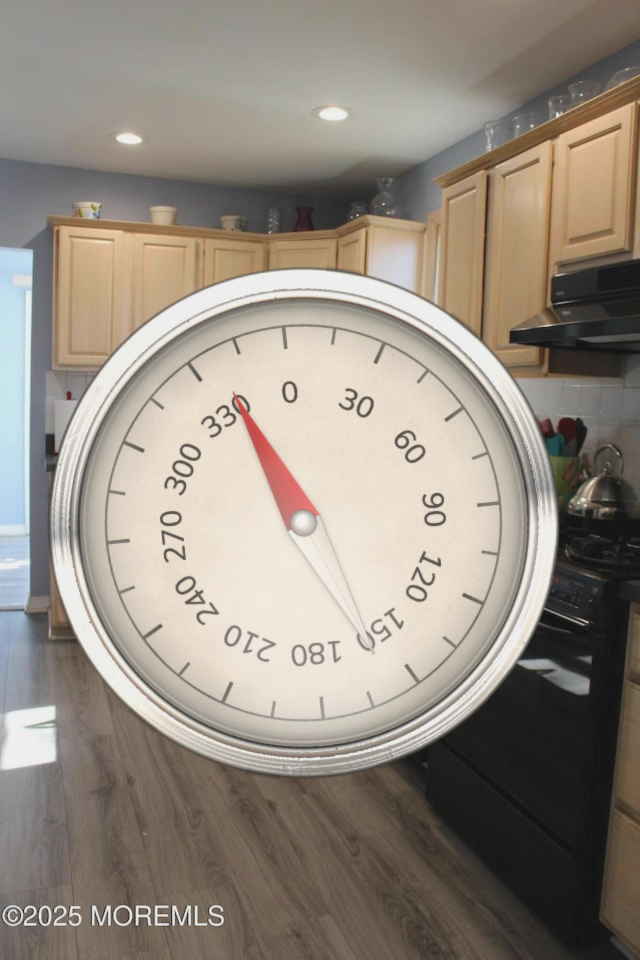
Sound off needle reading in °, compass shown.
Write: 337.5 °
